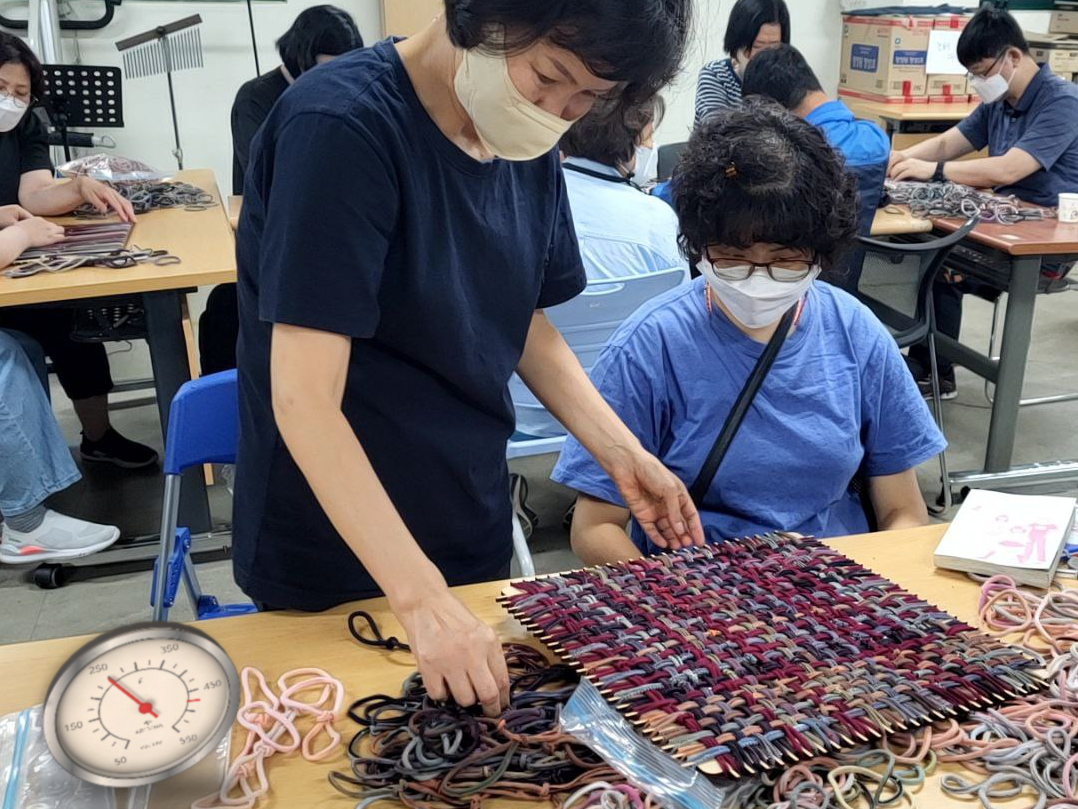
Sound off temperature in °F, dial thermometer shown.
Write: 250 °F
